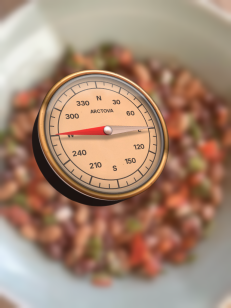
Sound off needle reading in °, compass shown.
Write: 270 °
